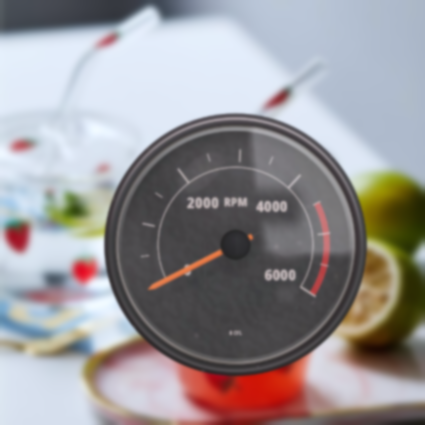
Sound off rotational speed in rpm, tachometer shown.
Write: 0 rpm
